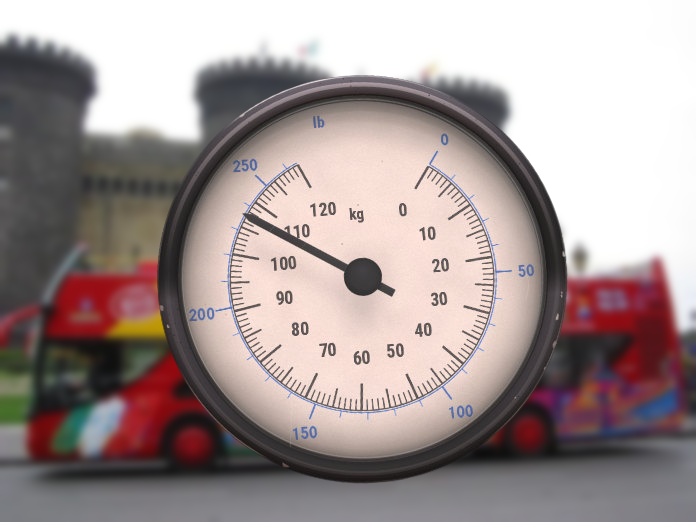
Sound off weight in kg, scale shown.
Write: 107 kg
